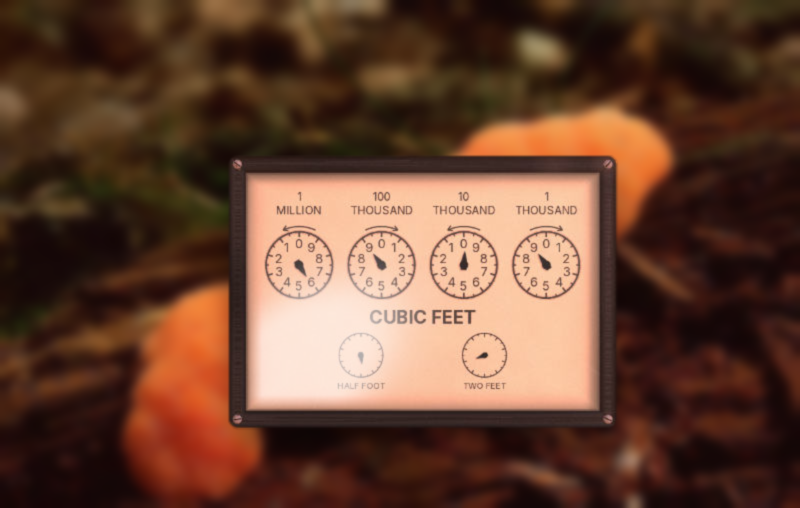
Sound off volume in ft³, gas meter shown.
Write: 589900 ft³
